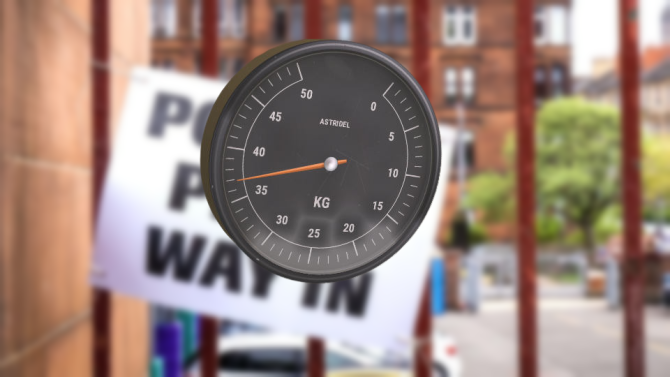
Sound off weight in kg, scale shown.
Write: 37 kg
